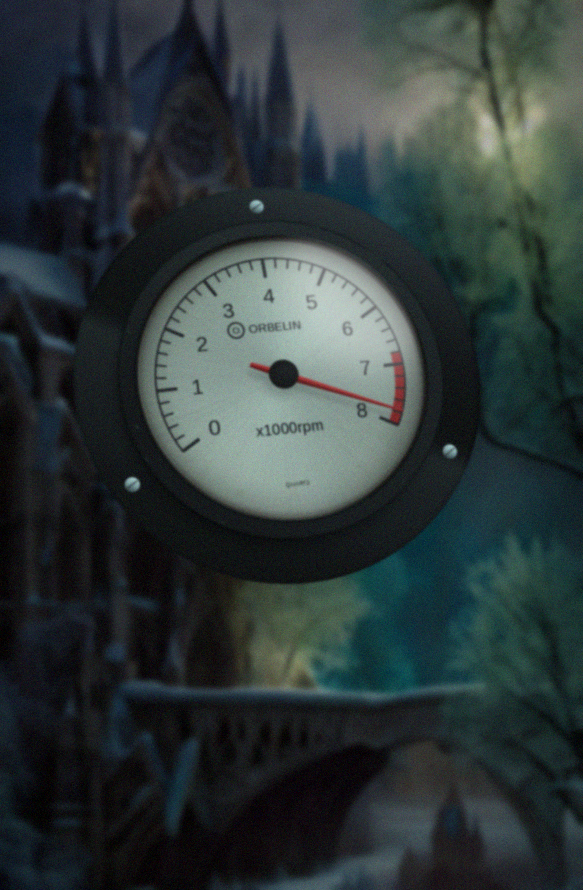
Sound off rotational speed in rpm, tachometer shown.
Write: 7800 rpm
